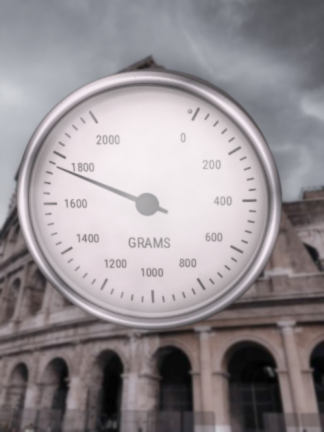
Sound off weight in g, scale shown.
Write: 1760 g
